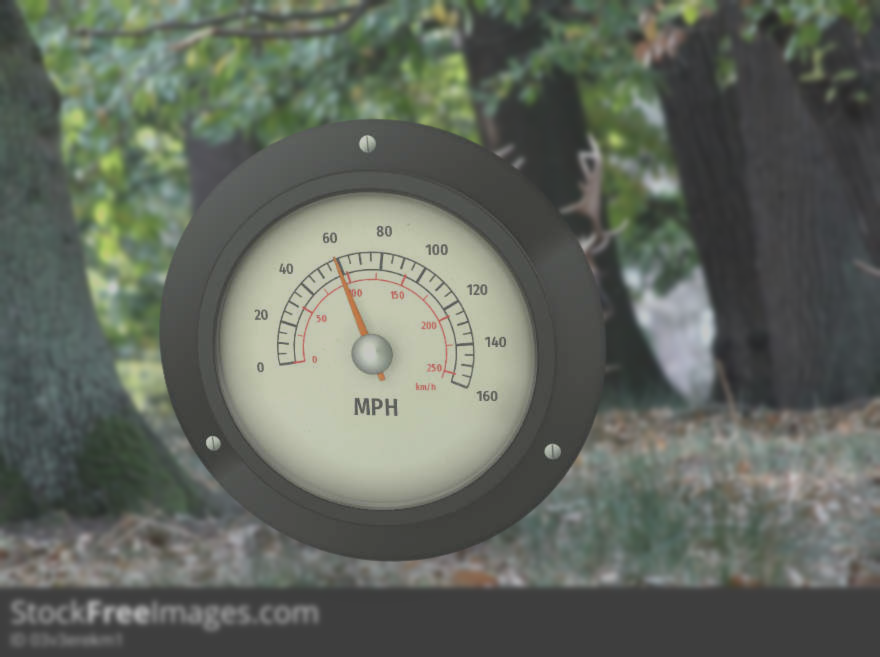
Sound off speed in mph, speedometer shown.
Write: 60 mph
